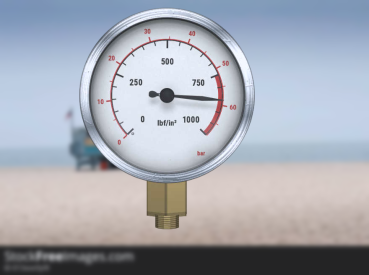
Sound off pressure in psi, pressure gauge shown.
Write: 850 psi
